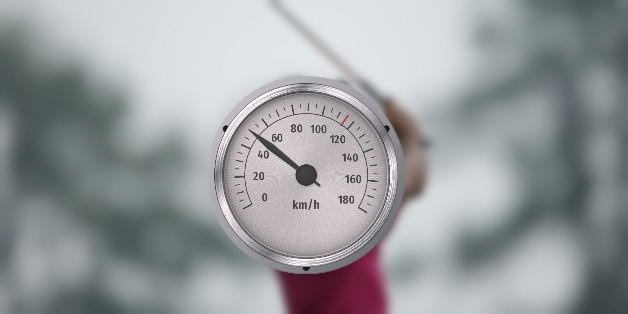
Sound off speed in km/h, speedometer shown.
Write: 50 km/h
